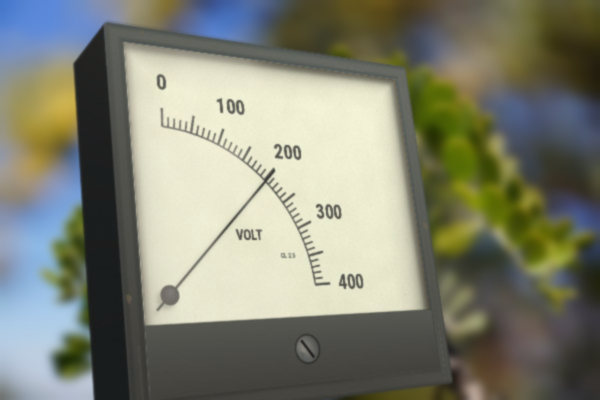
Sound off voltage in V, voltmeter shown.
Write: 200 V
